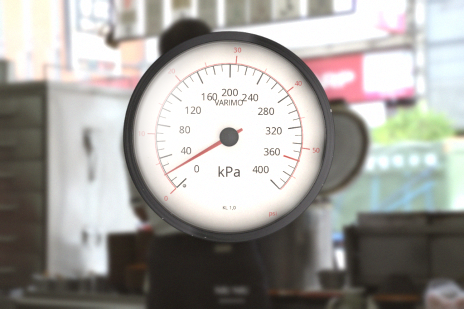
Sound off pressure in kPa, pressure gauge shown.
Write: 20 kPa
